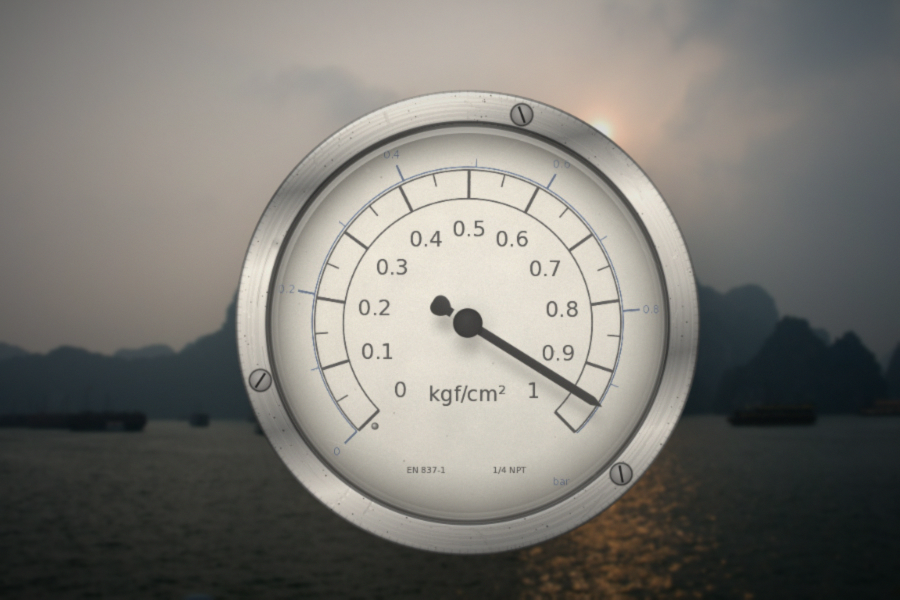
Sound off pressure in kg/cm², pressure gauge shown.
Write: 0.95 kg/cm²
